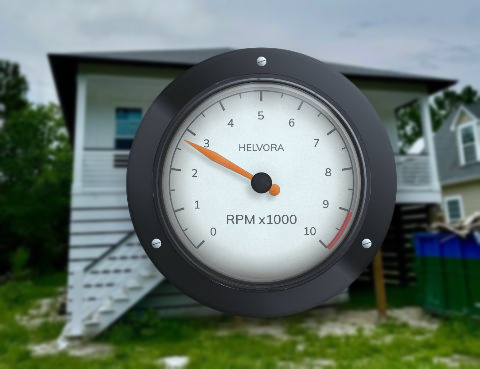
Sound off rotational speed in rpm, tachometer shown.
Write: 2750 rpm
